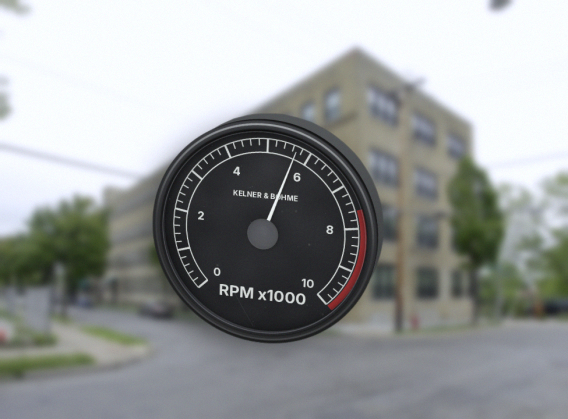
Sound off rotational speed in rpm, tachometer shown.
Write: 5700 rpm
